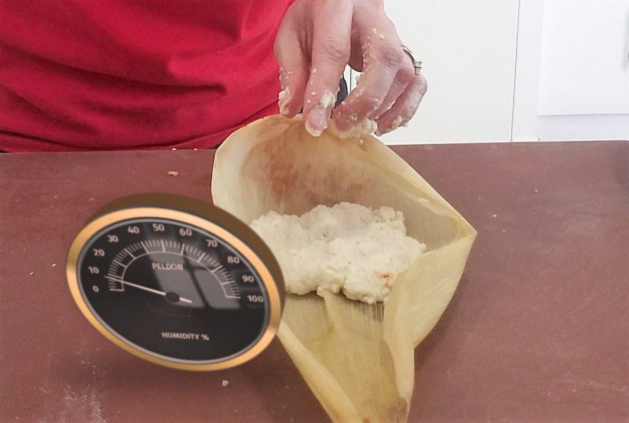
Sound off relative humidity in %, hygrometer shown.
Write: 10 %
